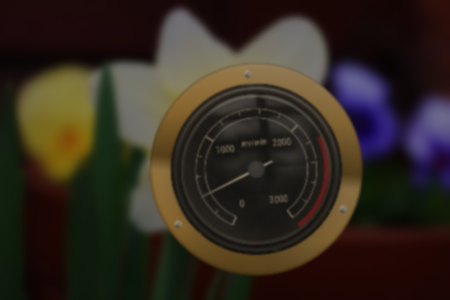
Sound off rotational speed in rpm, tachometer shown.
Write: 400 rpm
